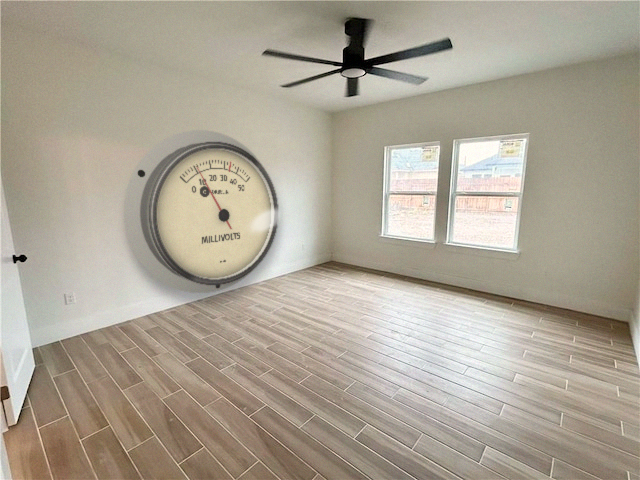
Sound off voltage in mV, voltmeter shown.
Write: 10 mV
